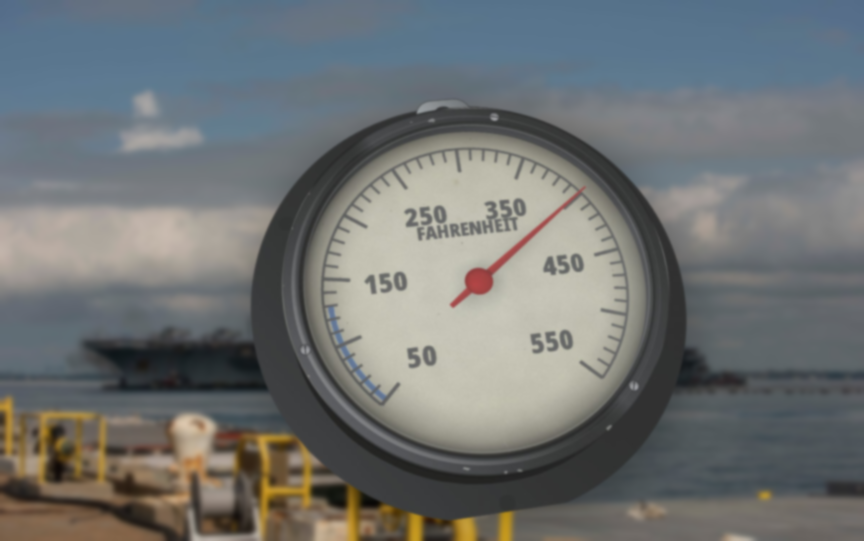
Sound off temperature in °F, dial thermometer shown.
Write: 400 °F
